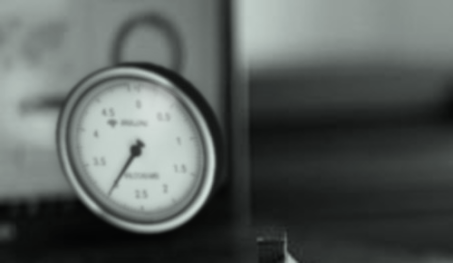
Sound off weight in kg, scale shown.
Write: 3 kg
